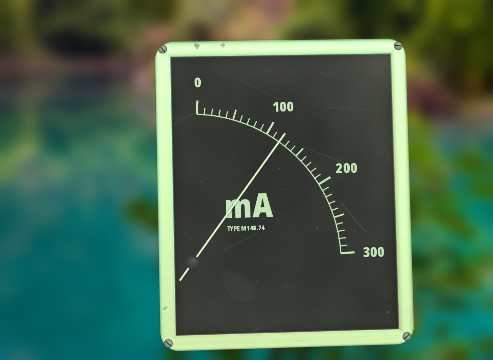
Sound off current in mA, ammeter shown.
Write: 120 mA
